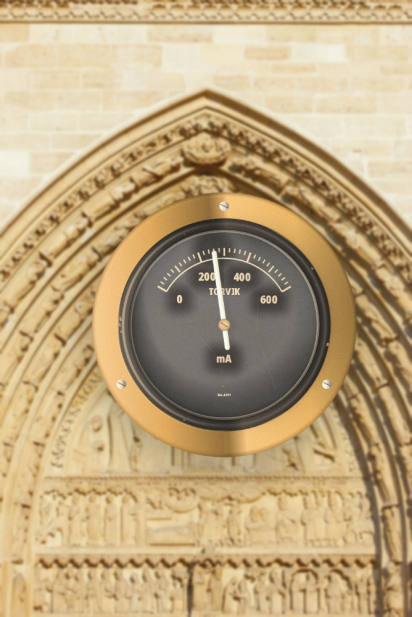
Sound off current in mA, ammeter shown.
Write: 260 mA
